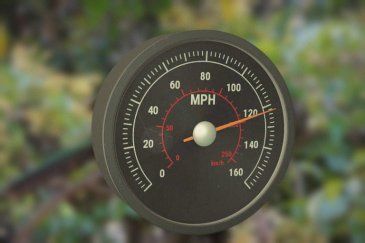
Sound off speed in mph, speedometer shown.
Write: 122 mph
